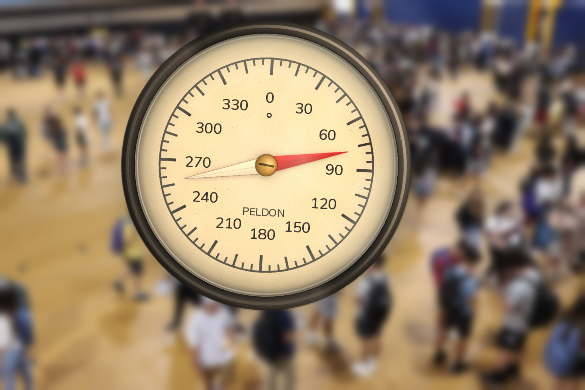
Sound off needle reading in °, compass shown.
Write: 77.5 °
